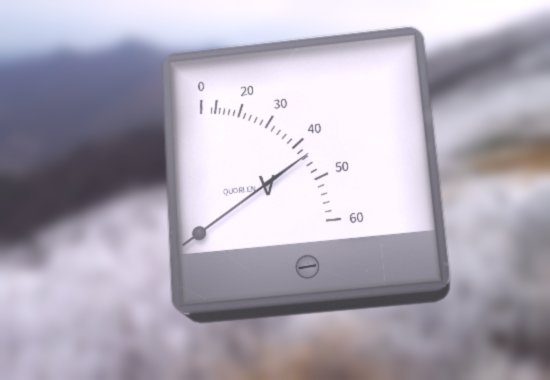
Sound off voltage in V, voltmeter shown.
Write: 44 V
